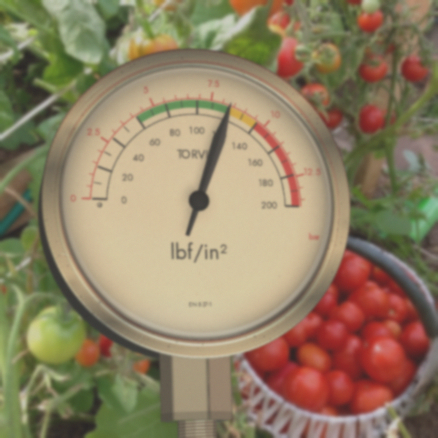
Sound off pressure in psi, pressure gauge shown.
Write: 120 psi
